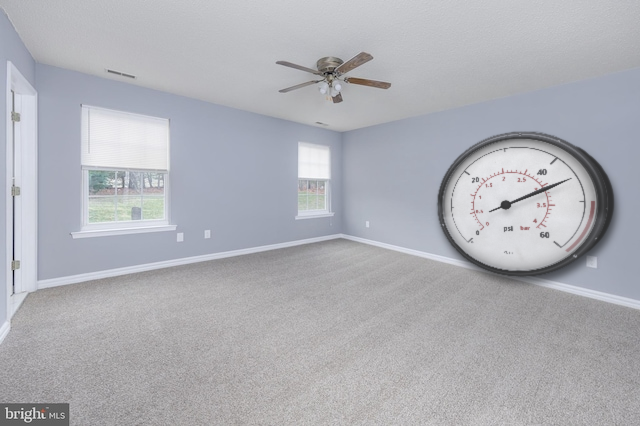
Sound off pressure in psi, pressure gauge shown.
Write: 45 psi
